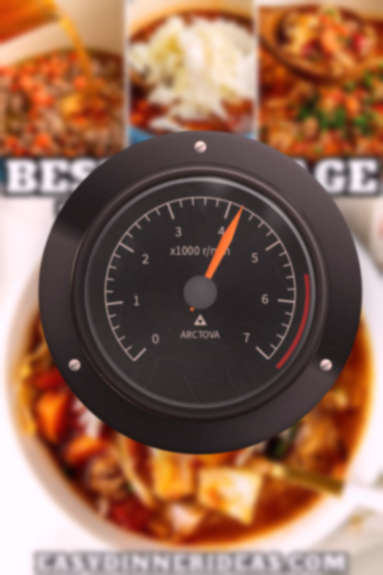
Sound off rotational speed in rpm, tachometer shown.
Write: 4200 rpm
